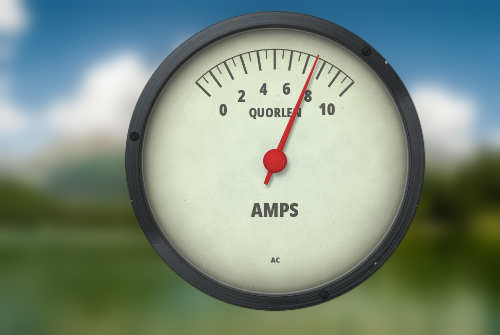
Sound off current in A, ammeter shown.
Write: 7.5 A
